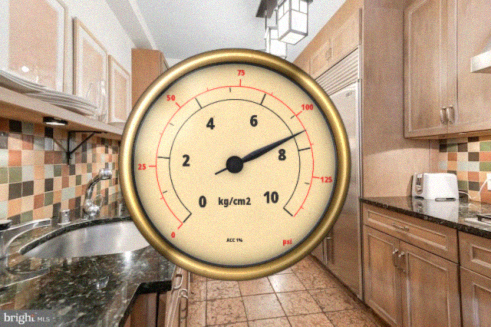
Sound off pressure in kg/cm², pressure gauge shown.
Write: 7.5 kg/cm²
